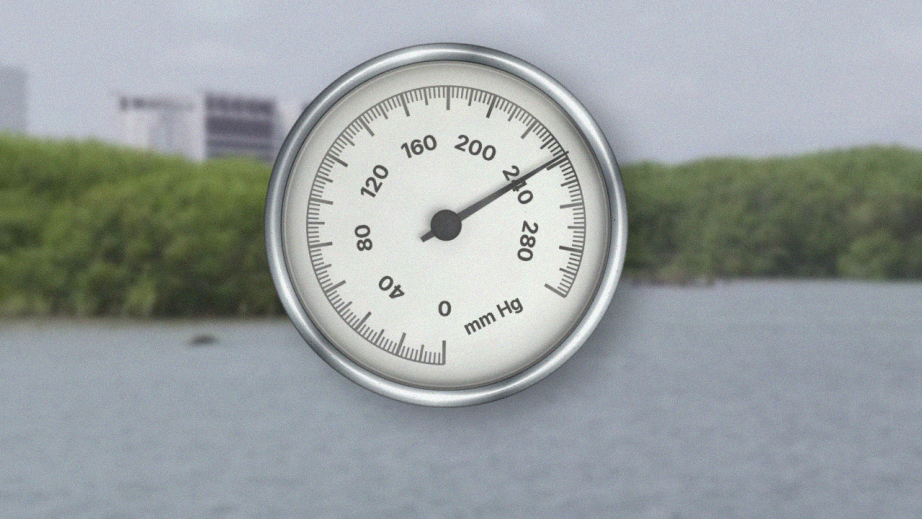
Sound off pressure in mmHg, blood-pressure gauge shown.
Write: 238 mmHg
